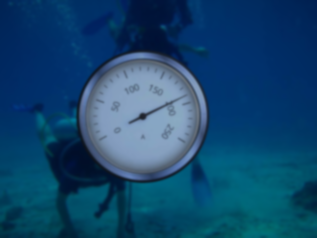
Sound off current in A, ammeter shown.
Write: 190 A
